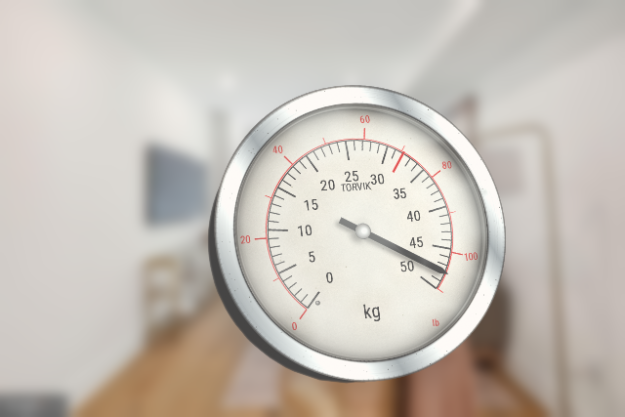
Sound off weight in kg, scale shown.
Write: 48 kg
